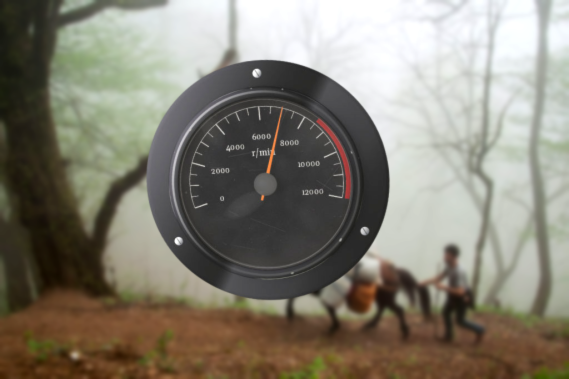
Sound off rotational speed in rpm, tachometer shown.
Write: 7000 rpm
